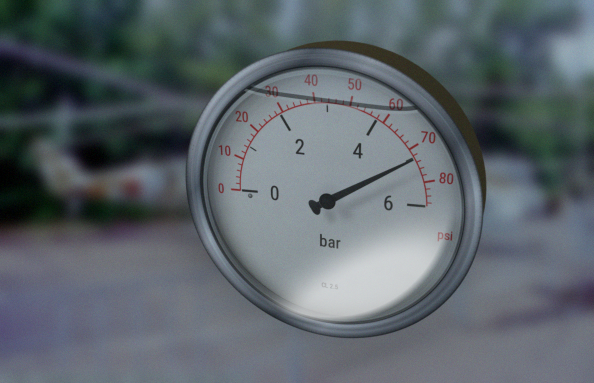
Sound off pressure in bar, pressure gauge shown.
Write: 5 bar
